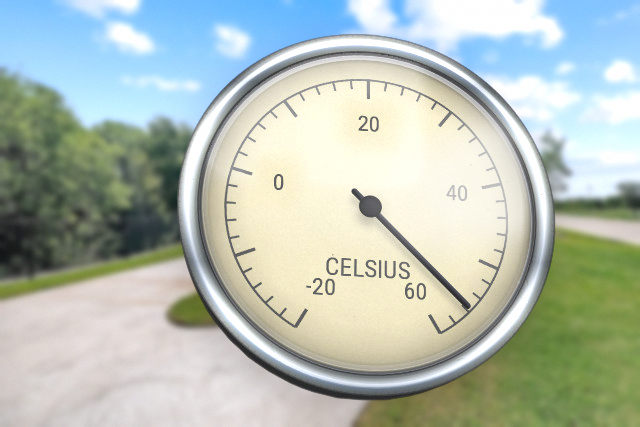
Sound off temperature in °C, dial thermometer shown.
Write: 56 °C
